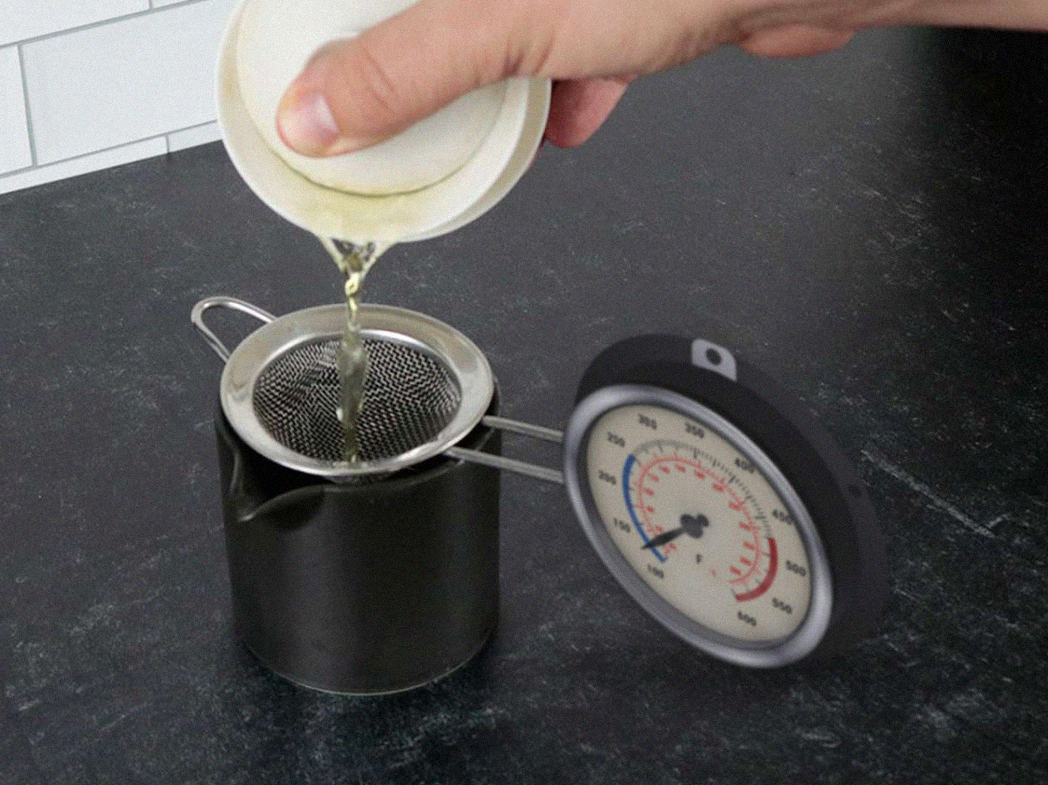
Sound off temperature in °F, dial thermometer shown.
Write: 125 °F
